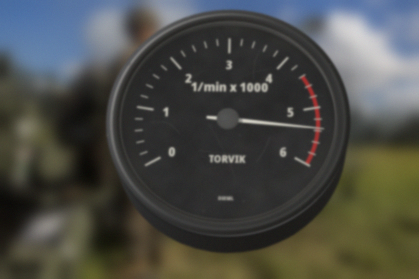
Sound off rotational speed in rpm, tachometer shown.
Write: 5400 rpm
